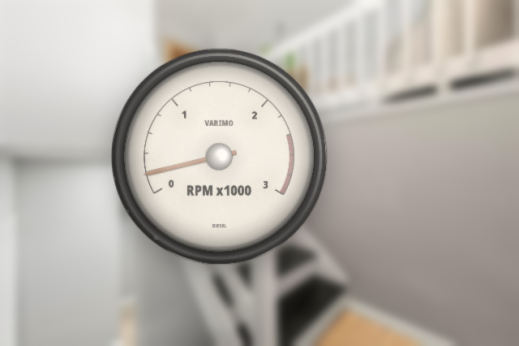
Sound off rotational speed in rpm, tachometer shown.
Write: 200 rpm
